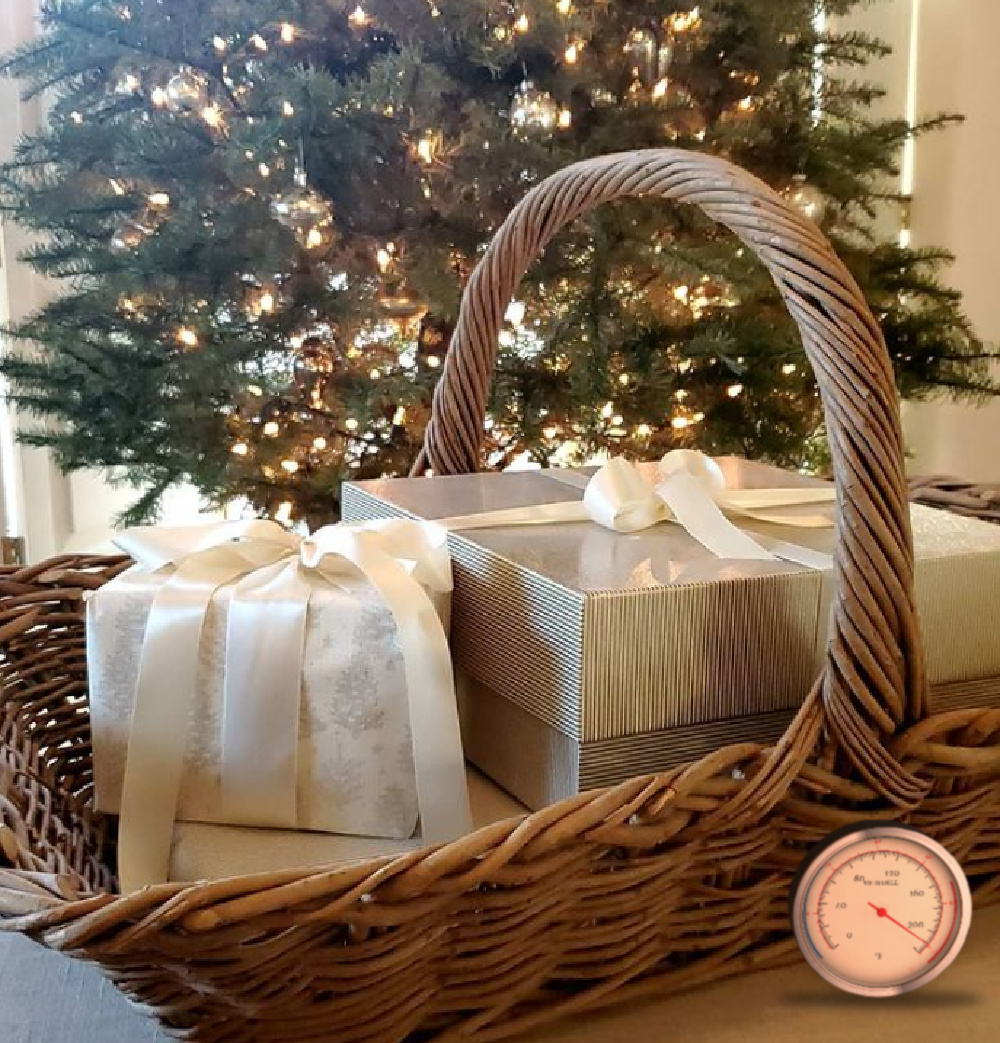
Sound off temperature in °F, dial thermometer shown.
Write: 210 °F
